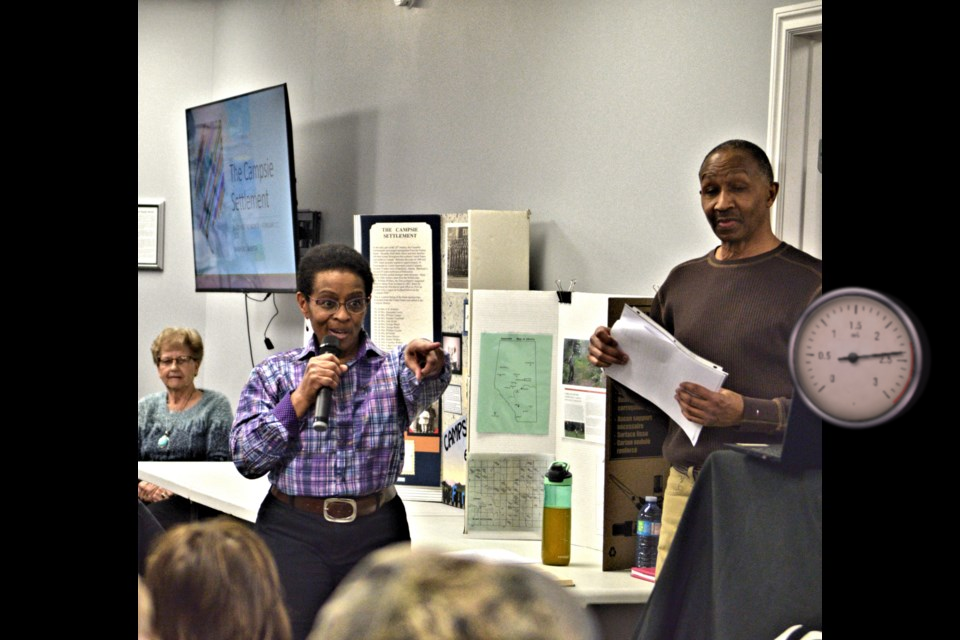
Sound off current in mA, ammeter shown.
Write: 2.4 mA
